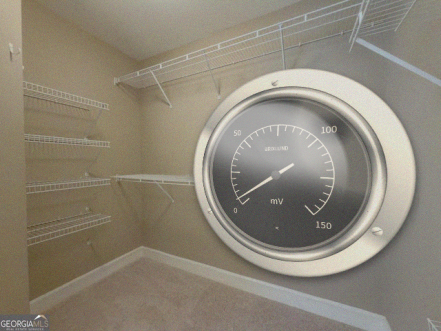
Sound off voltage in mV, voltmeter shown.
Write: 5 mV
